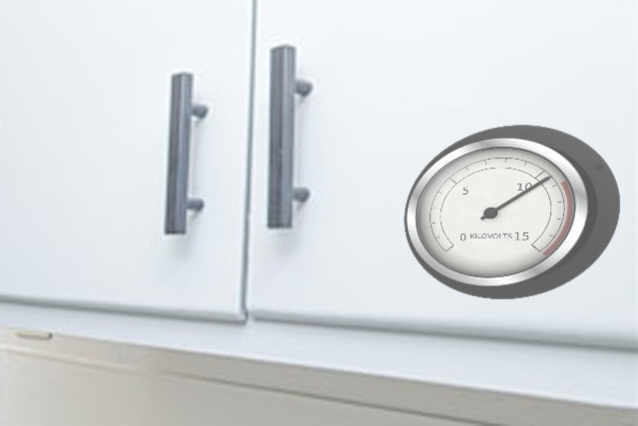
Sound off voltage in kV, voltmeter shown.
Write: 10.5 kV
